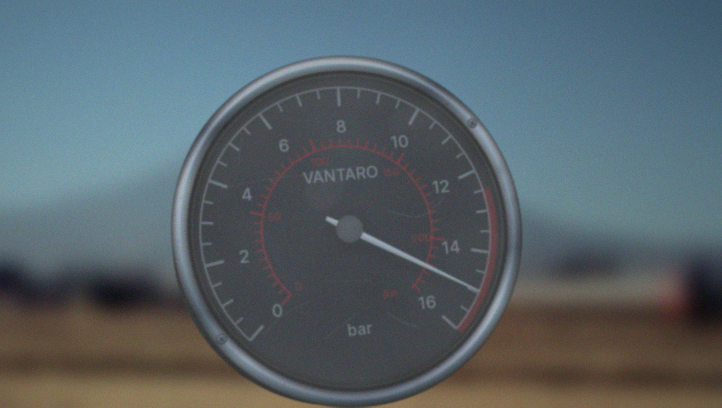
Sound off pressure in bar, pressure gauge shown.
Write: 15 bar
